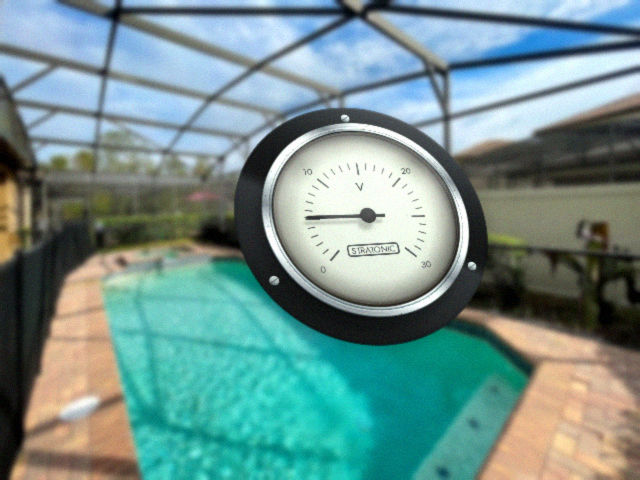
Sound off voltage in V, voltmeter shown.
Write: 5 V
